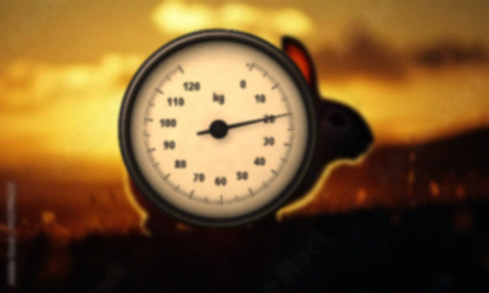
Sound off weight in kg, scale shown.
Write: 20 kg
